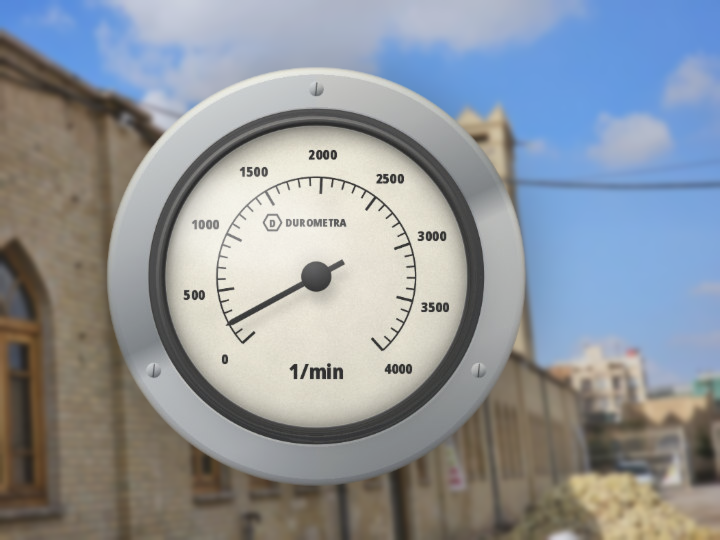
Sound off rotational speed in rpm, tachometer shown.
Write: 200 rpm
